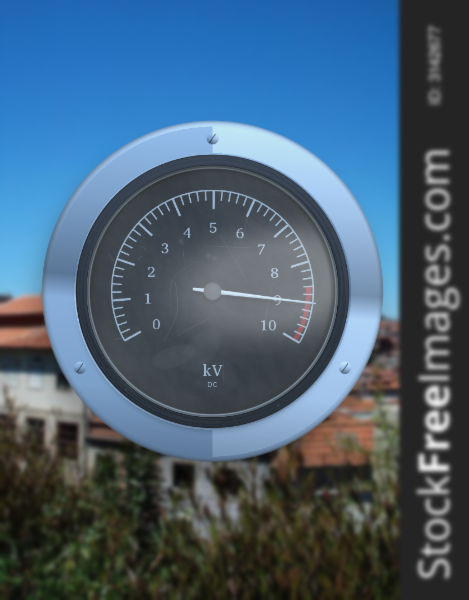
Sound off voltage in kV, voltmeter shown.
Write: 9 kV
